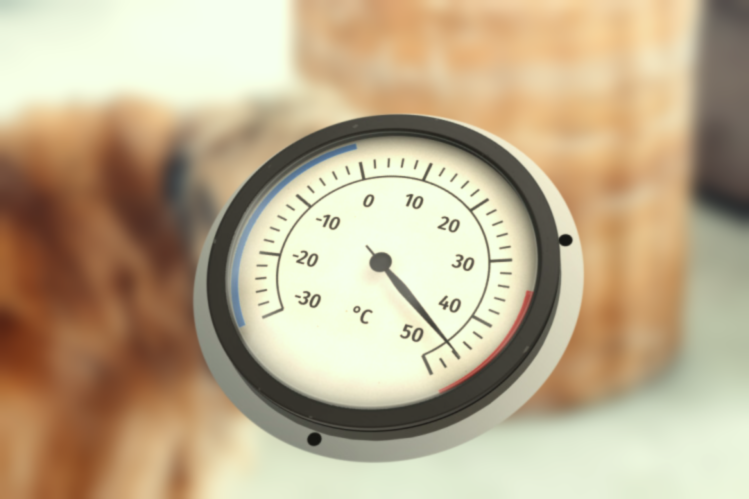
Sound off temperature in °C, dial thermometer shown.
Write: 46 °C
